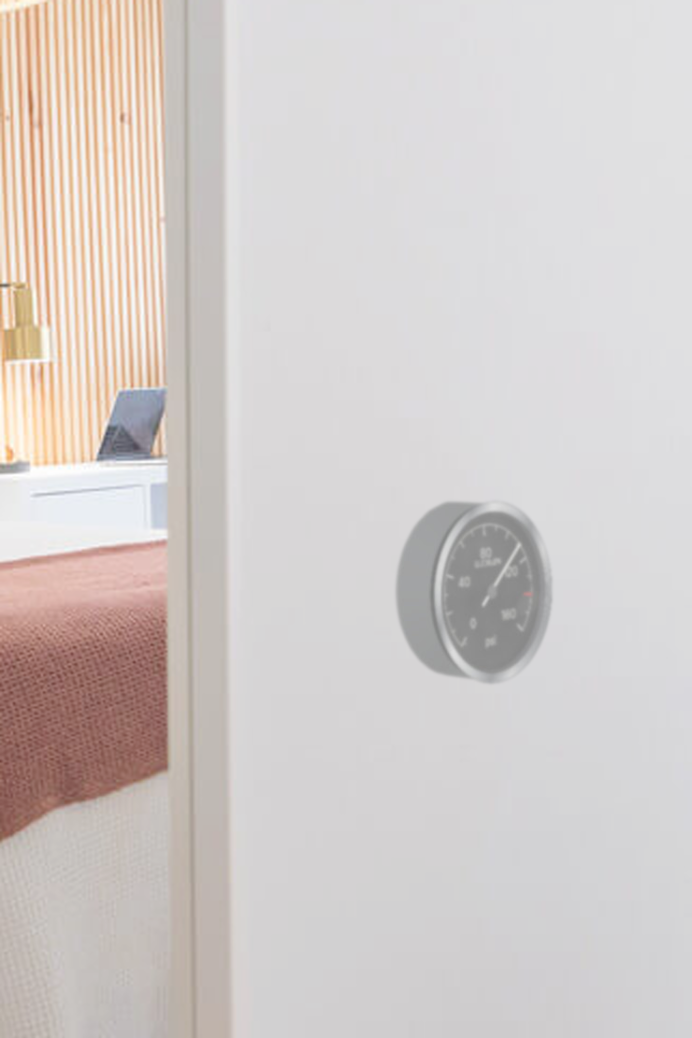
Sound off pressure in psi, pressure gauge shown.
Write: 110 psi
